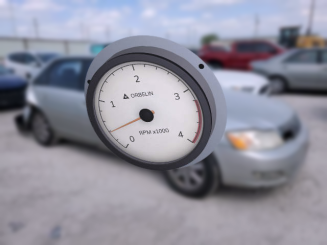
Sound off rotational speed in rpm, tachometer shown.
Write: 400 rpm
